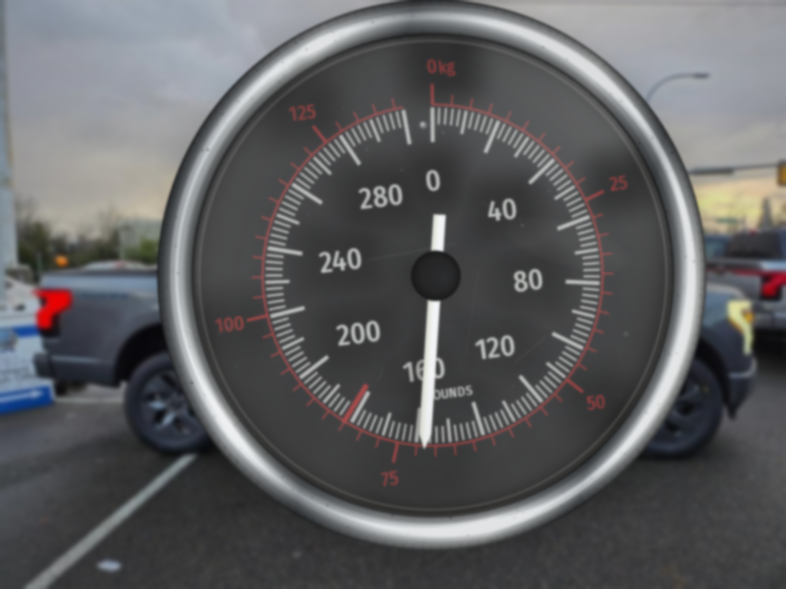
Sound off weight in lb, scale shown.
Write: 158 lb
